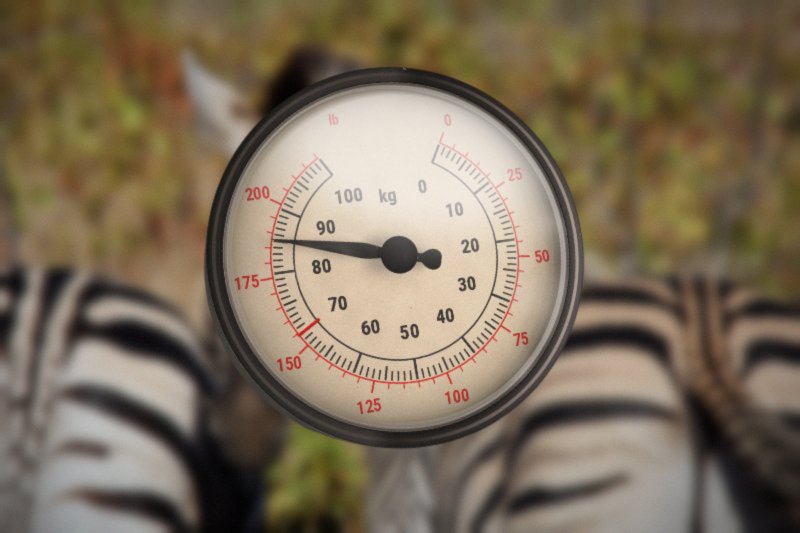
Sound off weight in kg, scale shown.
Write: 85 kg
